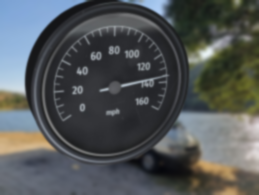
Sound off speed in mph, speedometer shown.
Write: 135 mph
